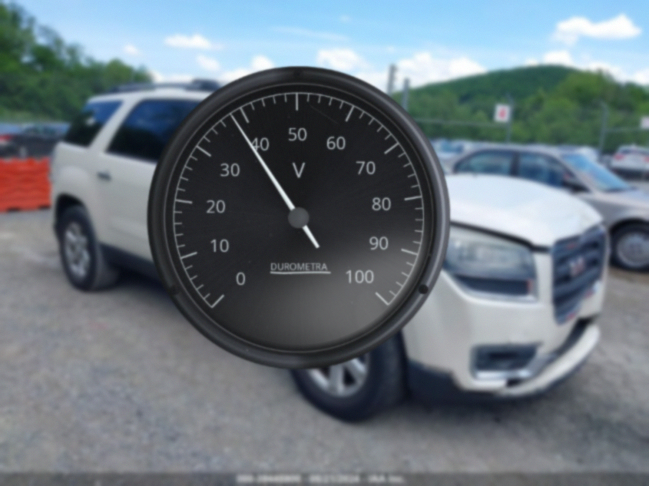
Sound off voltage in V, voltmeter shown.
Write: 38 V
